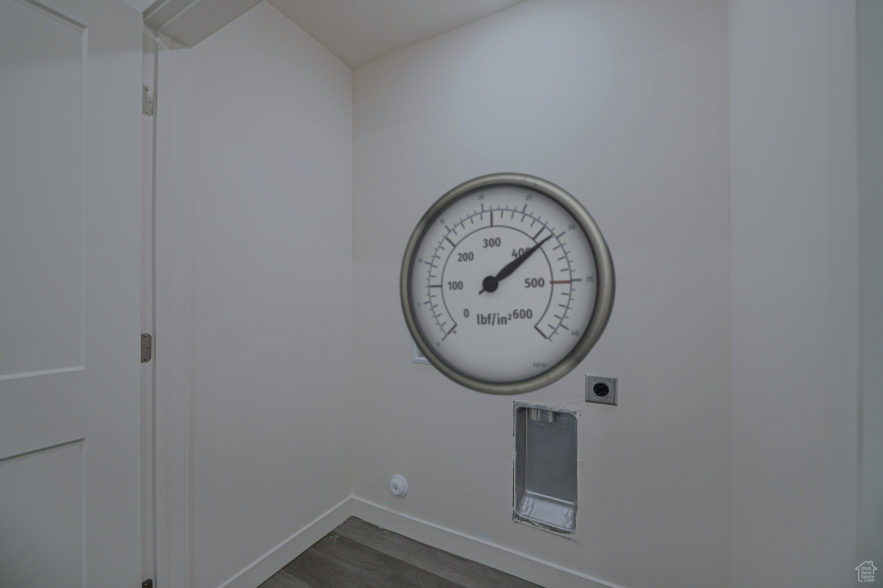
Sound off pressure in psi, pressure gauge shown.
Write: 420 psi
